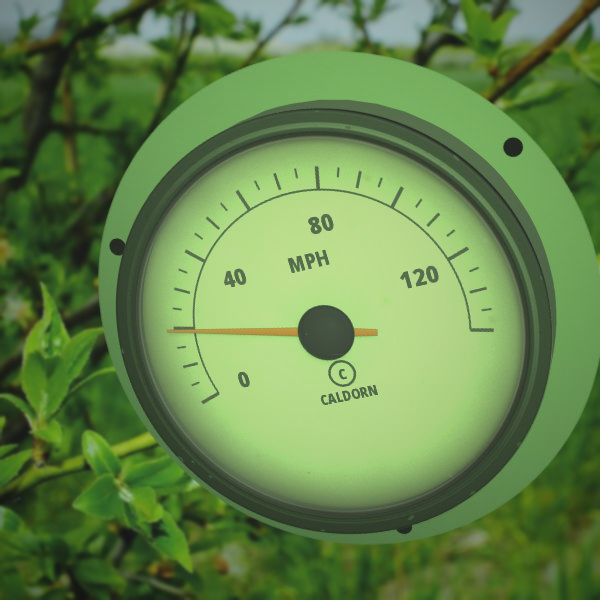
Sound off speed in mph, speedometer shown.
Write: 20 mph
